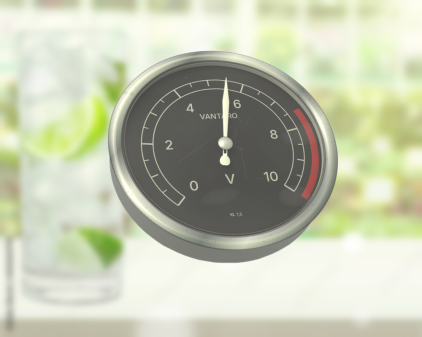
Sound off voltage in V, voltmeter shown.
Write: 5.5 V
